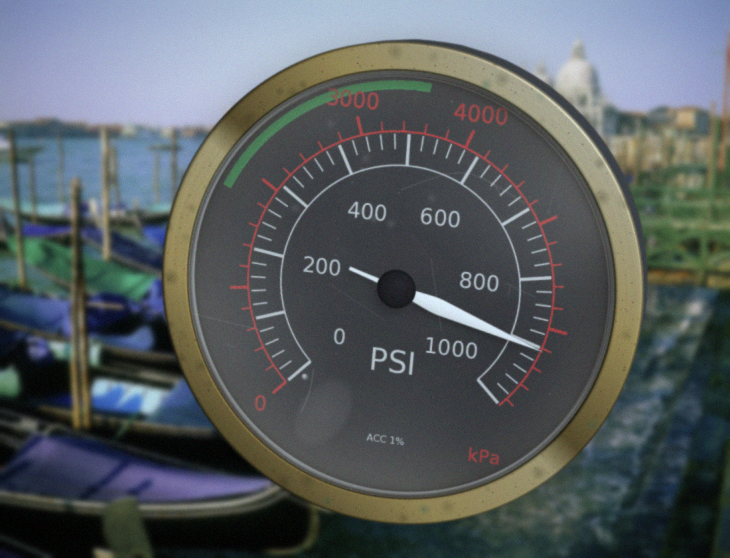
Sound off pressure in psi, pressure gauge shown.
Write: 900 psi
